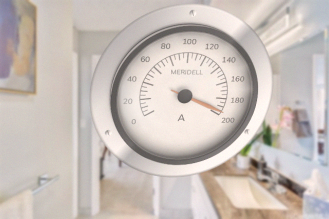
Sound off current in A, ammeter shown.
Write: 195 A
